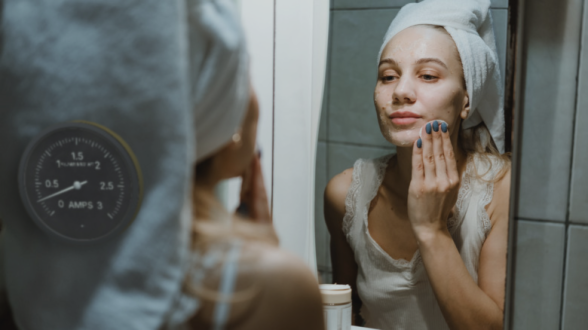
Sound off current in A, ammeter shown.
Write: 0.25 A
